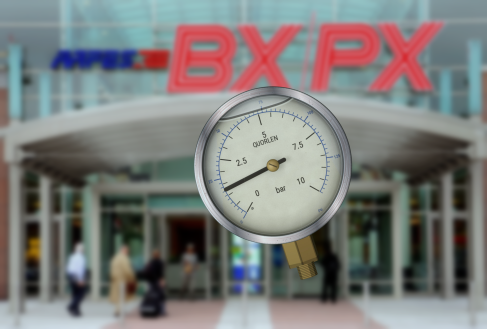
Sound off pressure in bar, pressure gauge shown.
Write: 1.25 bar
